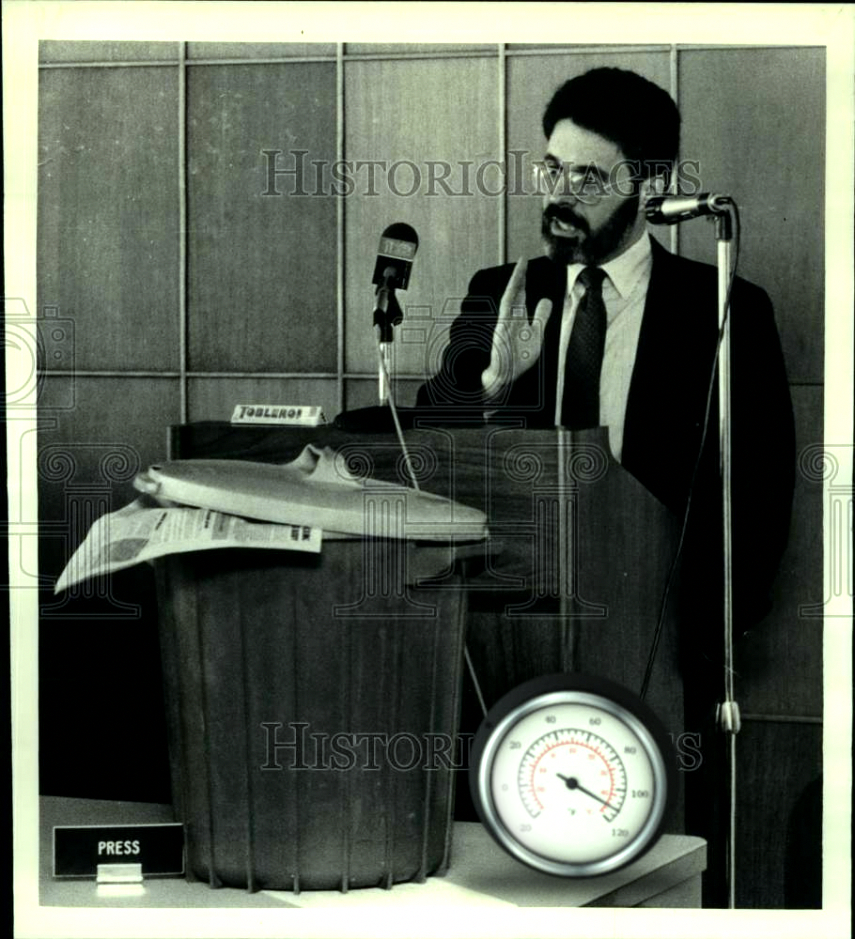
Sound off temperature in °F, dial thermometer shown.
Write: 112 °F
